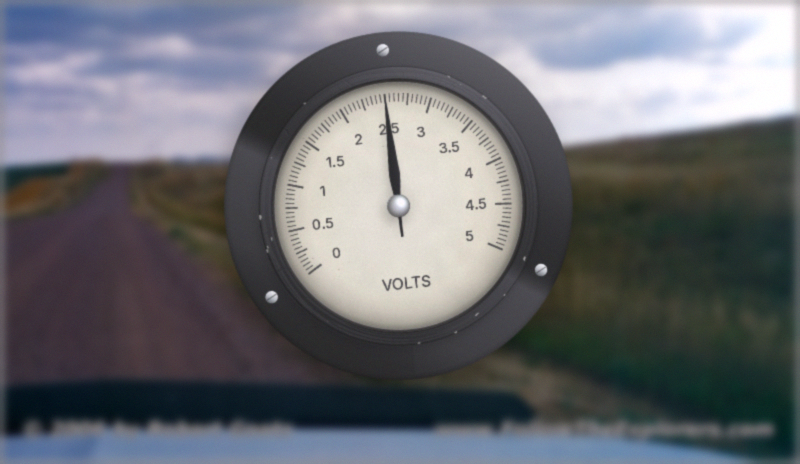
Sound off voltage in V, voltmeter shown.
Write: 2.5 V
